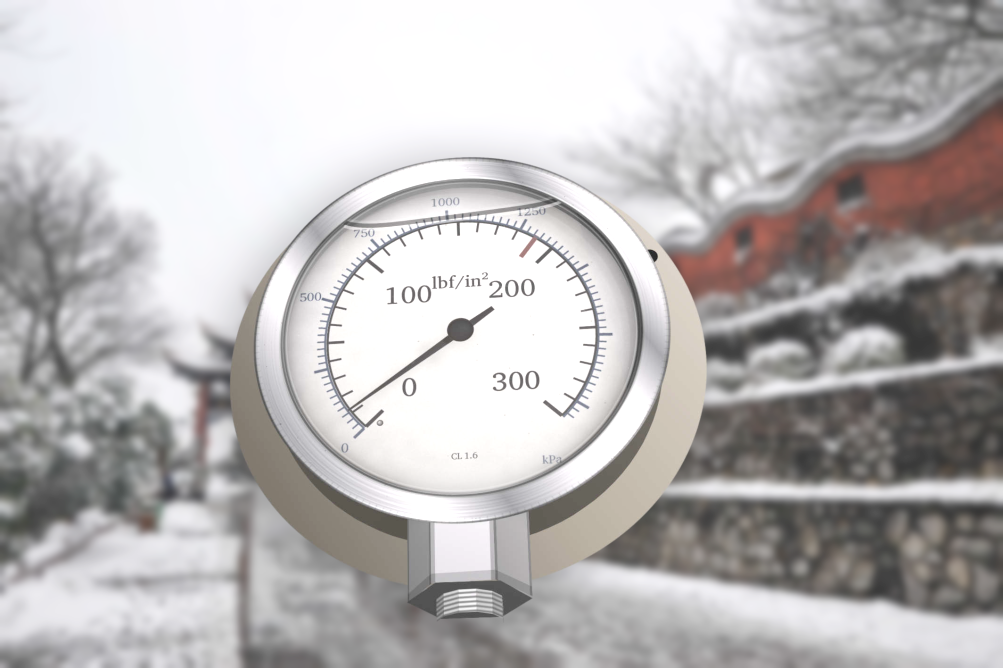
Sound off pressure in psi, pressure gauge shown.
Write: 10 psi
